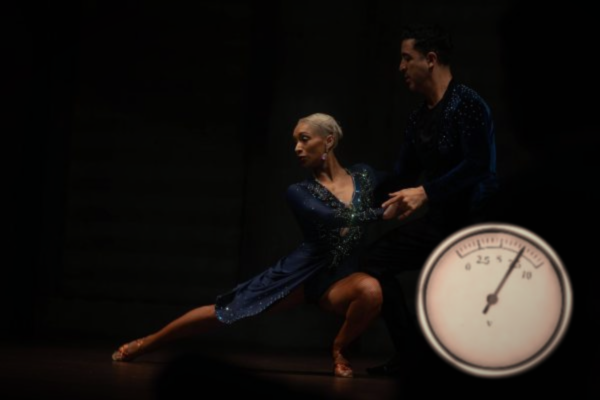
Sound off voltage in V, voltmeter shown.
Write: 7.5 V
